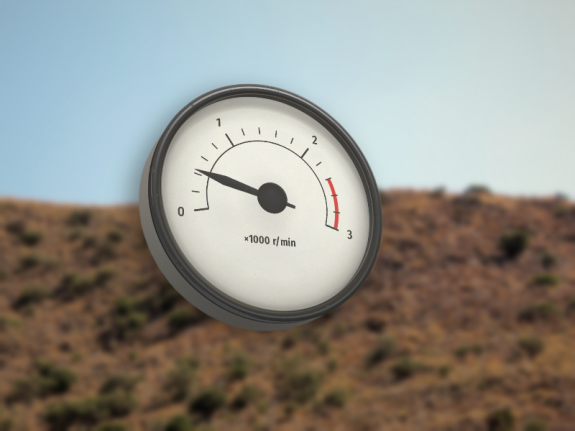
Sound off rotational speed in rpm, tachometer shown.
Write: 400 rpm
